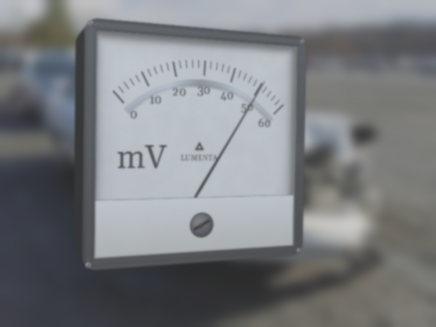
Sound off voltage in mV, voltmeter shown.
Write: 50 mV
